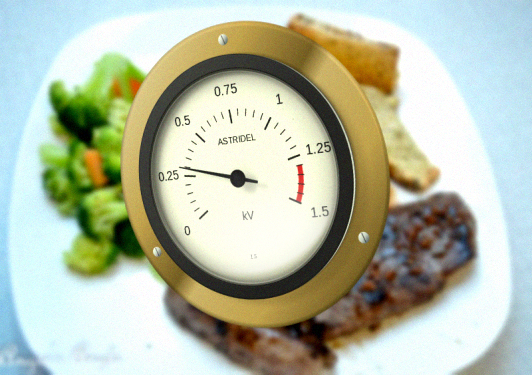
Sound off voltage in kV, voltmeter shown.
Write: 0.3 kV
